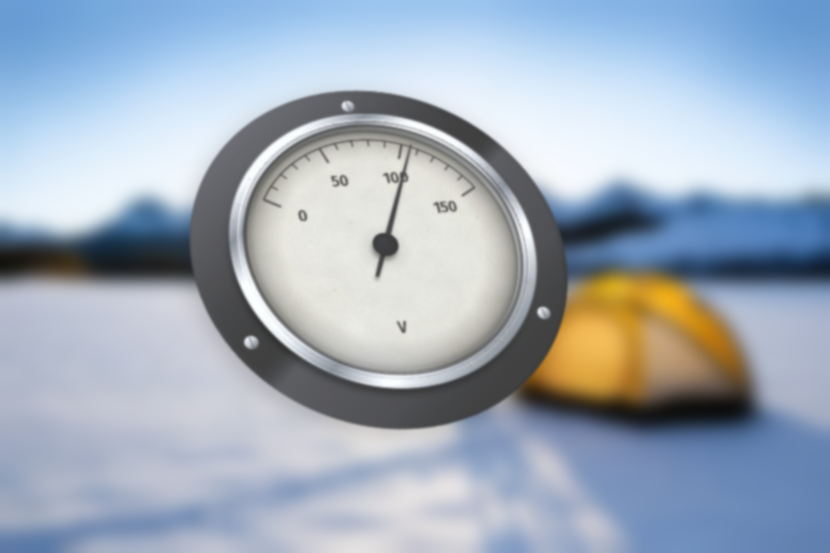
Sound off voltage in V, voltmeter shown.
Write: 105 V
